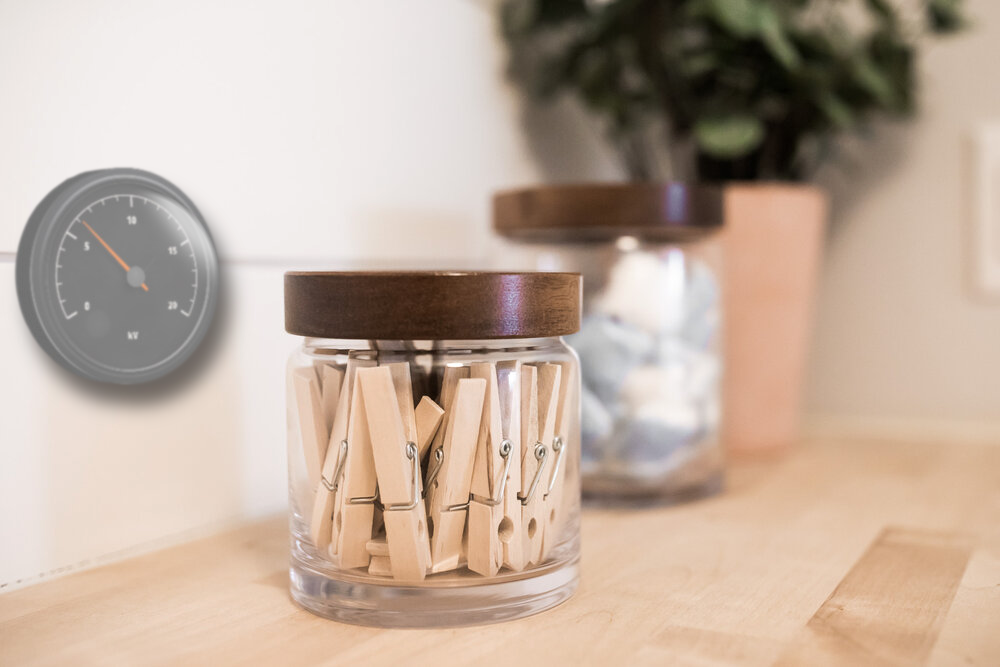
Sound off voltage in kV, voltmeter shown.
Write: 6 kV
